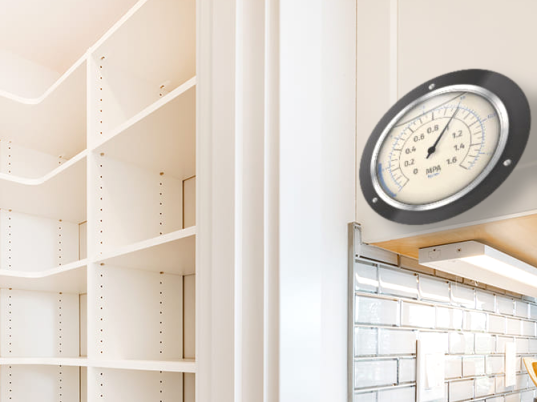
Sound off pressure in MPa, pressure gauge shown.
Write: 1 MPa
